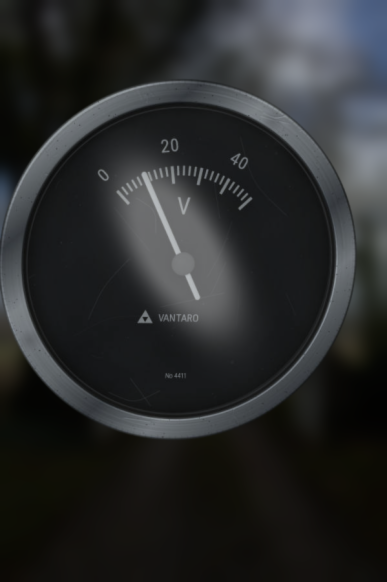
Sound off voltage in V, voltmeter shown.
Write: 10 V
